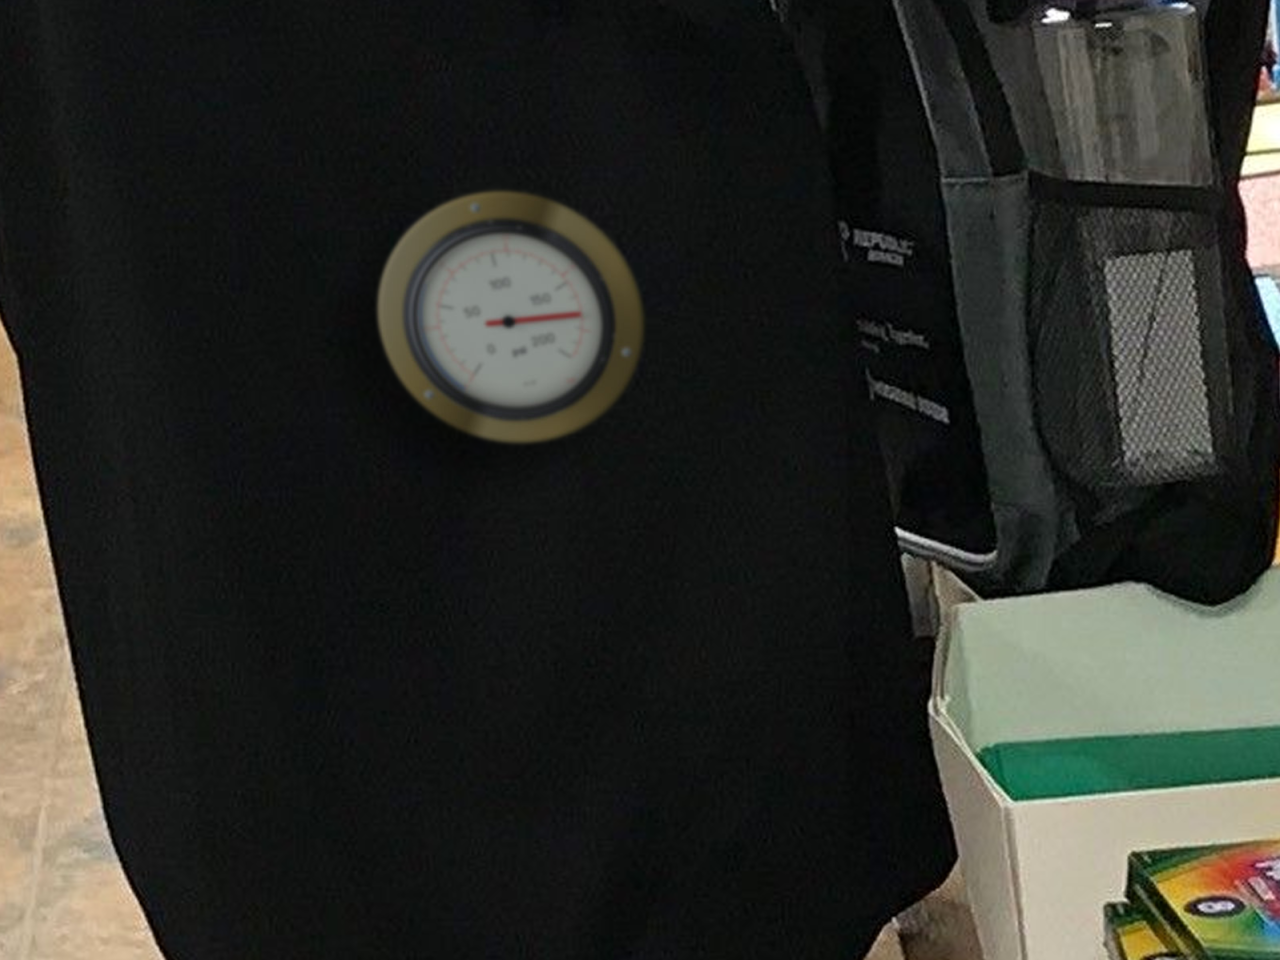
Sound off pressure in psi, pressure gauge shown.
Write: 170 psi
